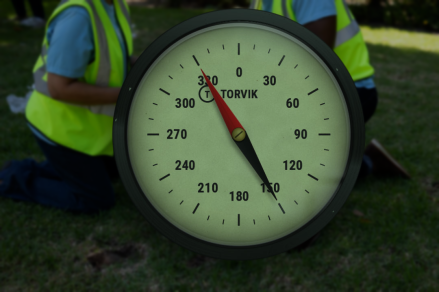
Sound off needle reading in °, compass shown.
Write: 330 °
